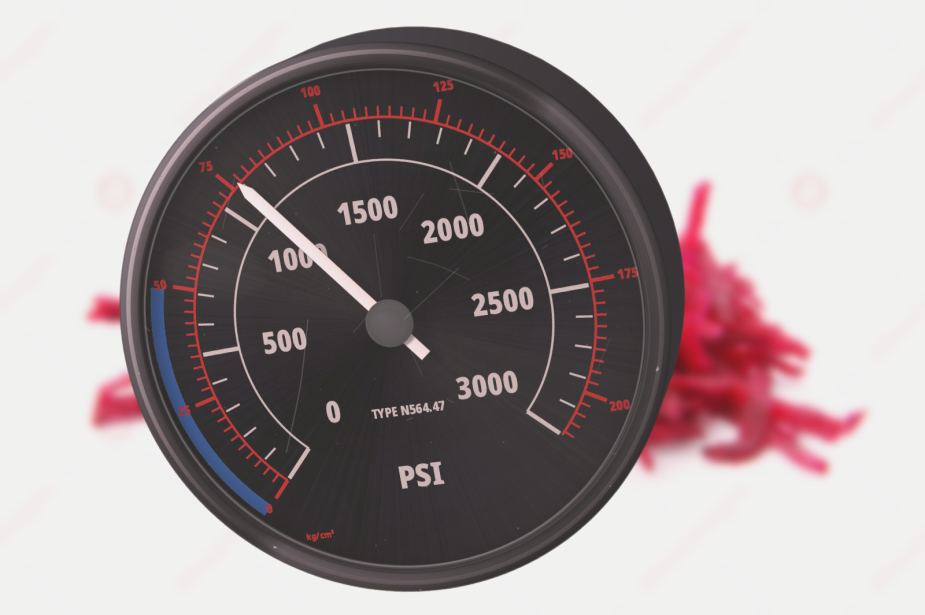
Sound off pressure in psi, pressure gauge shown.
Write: 1100 psi
